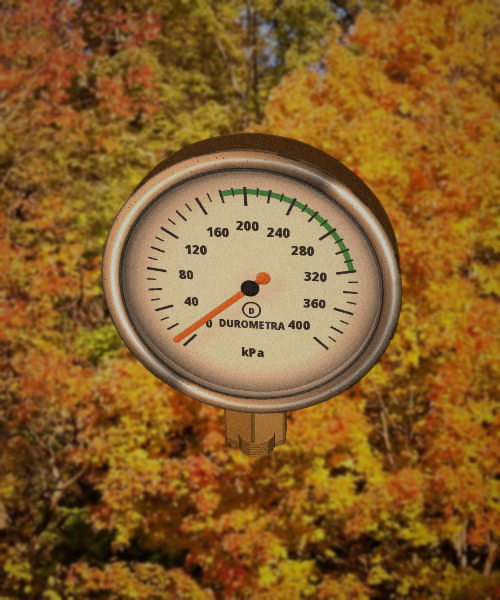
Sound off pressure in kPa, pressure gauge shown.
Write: 10 kPa
